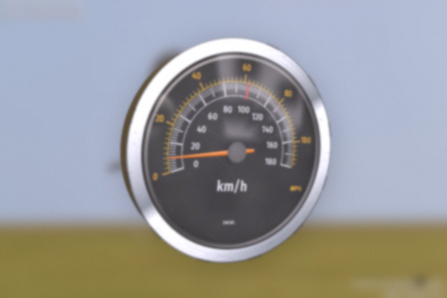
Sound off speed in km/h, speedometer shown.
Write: 10 km/h
